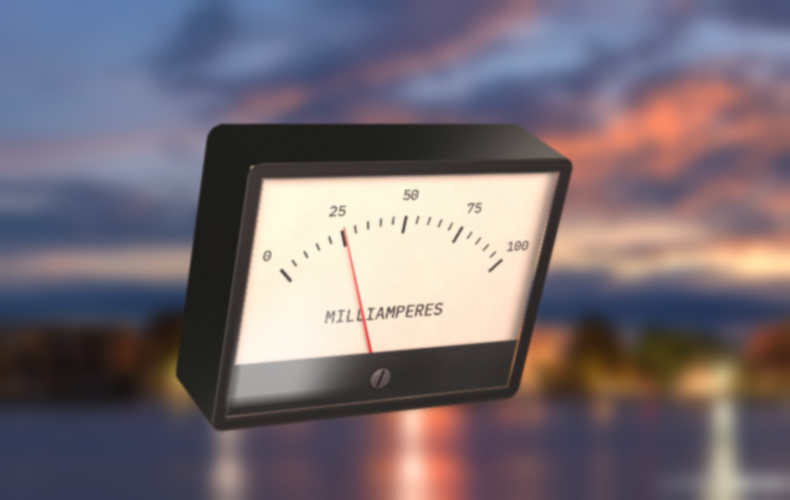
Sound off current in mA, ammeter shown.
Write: 25 mA
